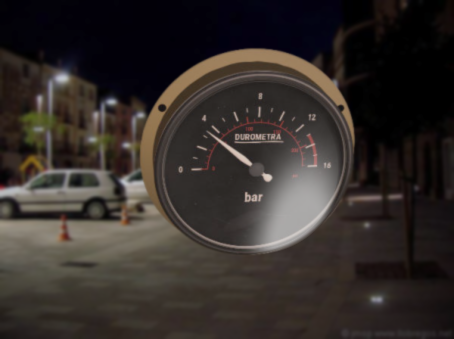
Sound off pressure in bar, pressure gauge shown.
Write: 3.5 bar
